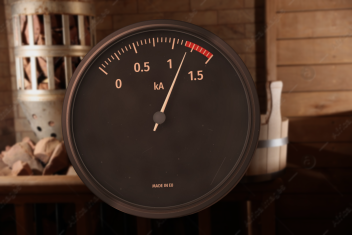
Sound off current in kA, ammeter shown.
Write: 1.2 kA
